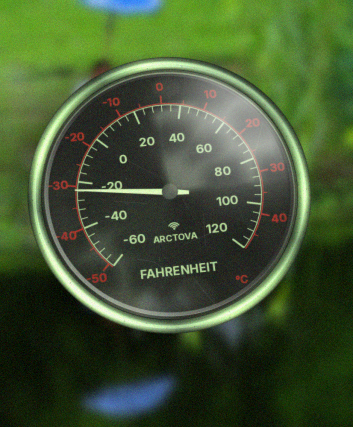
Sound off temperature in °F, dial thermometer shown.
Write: -24 °F
